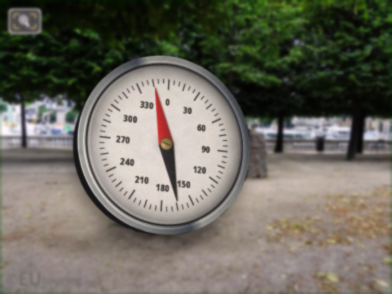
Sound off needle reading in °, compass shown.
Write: 345 °
